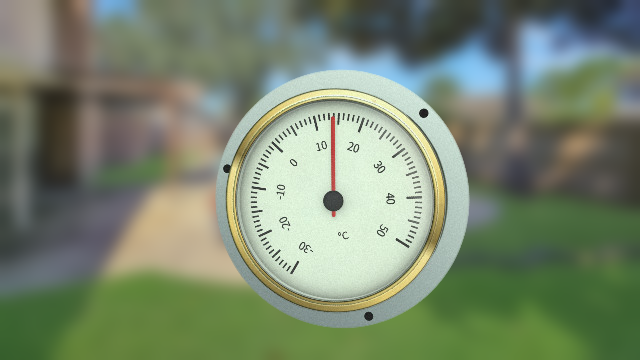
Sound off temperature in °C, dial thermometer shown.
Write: 14 °C
